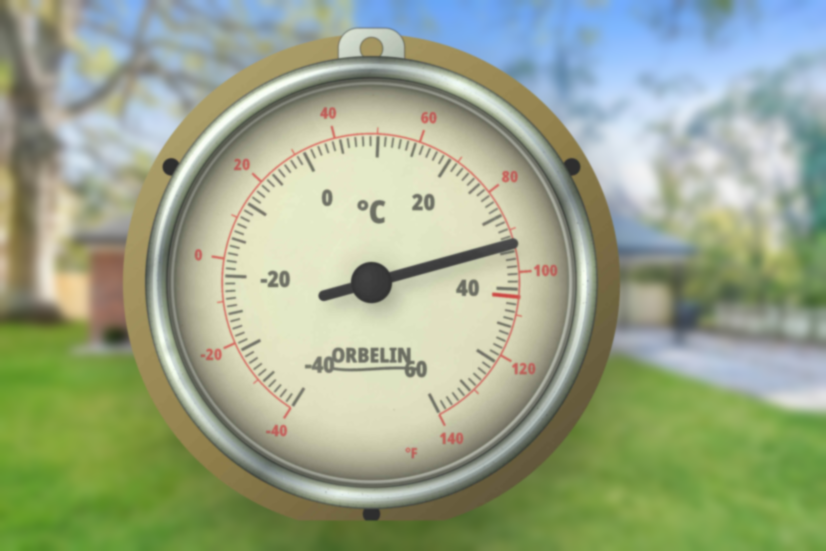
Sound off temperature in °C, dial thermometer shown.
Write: 34 °C
